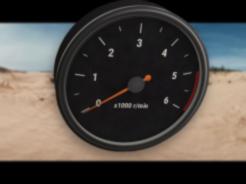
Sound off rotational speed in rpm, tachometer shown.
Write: 0 rpm
